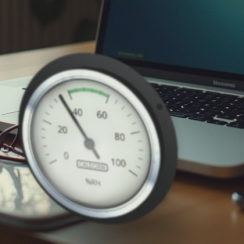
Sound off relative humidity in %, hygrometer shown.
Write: 36 %
